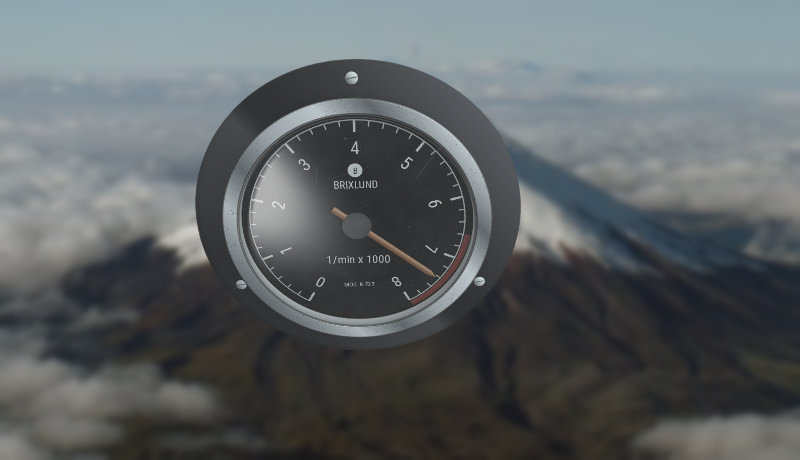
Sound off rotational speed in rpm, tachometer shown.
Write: 7400 rpm
